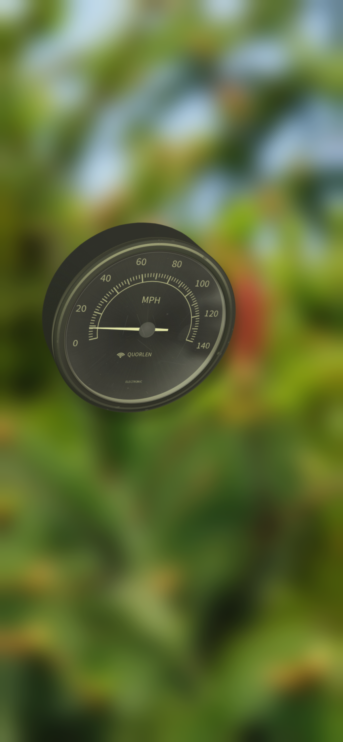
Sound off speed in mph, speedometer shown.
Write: 10 mph
